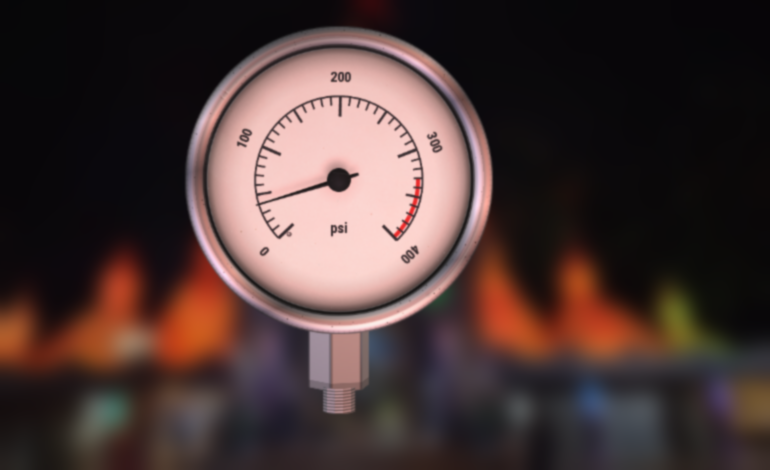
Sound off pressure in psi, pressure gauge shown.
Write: 40 psi
